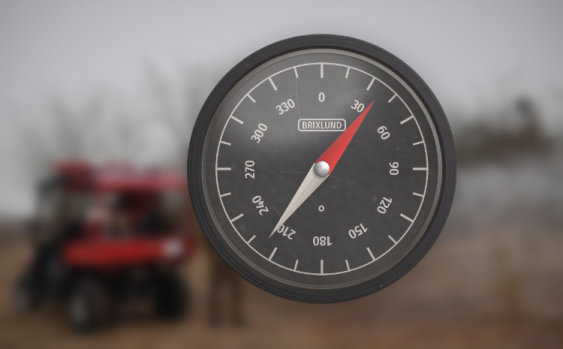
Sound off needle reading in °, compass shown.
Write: 37.5 °
